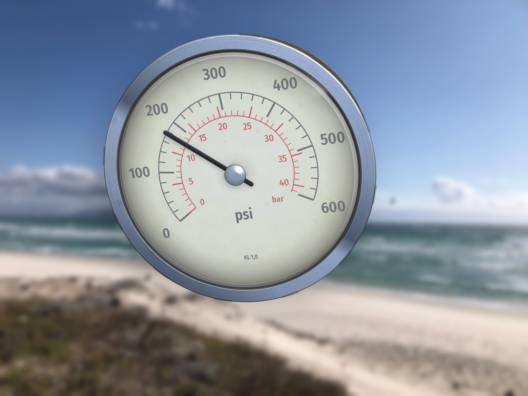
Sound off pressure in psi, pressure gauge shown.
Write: 180 psi
